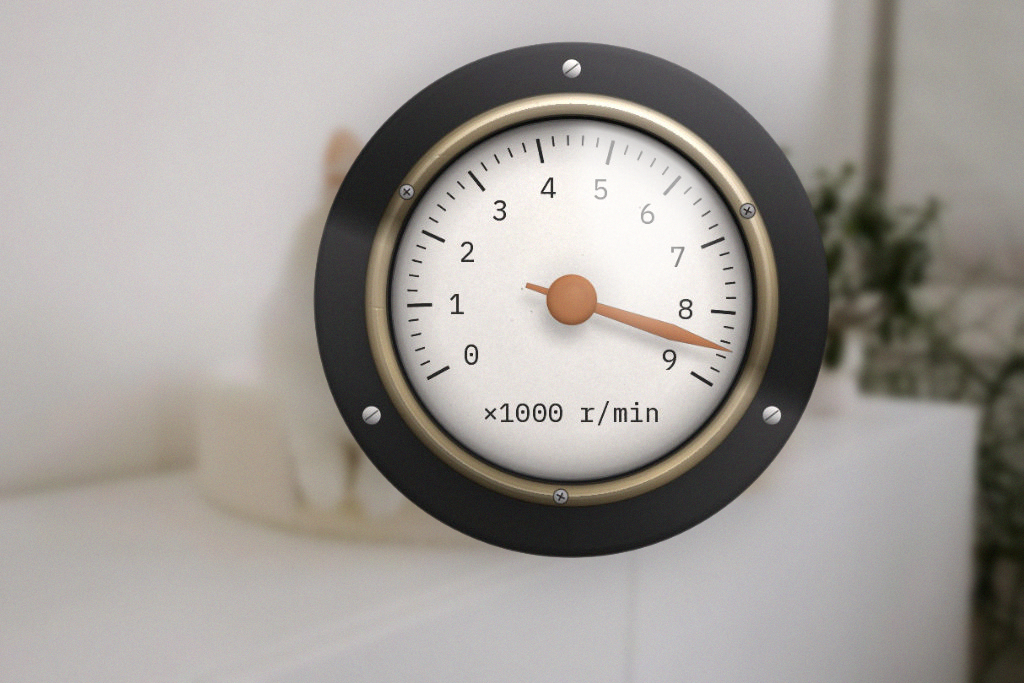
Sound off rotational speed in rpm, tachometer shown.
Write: 8500 rpm
